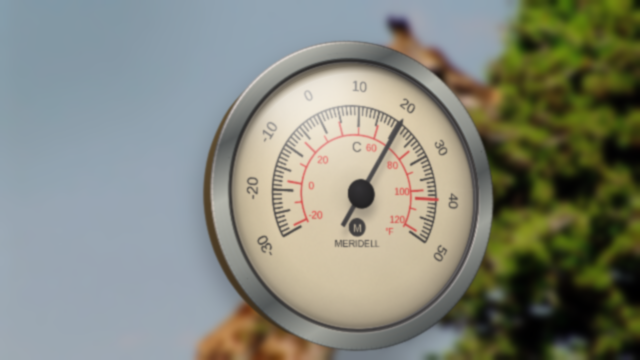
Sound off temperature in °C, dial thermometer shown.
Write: 20 °C
